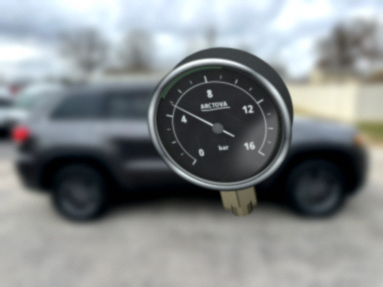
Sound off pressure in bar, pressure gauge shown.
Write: 5 bar
